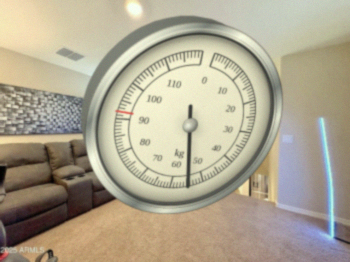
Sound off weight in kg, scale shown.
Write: 55 kg
